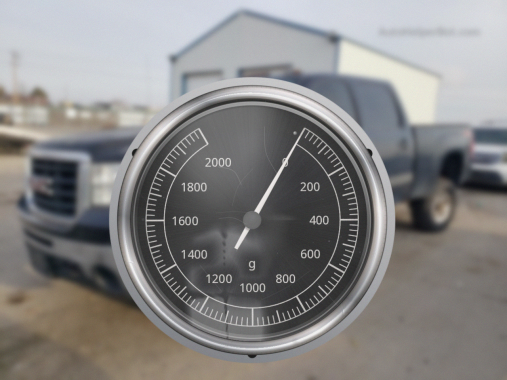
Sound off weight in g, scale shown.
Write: 0 g
